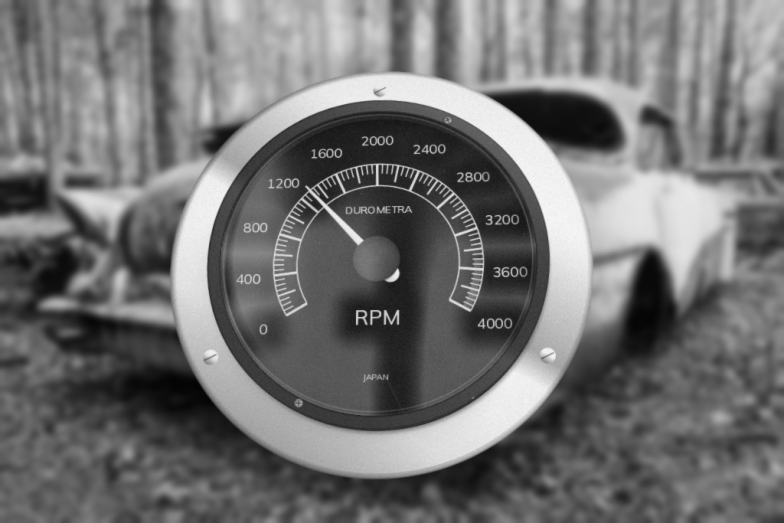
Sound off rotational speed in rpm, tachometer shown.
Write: 1300 rpm
